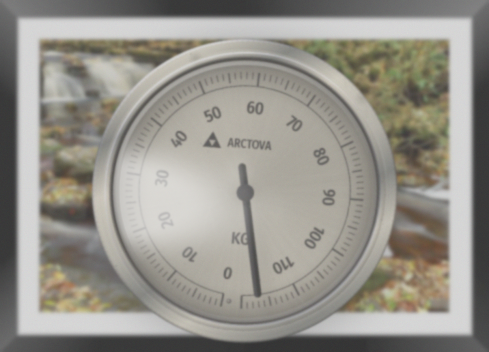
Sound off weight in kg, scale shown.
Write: 117 kg
